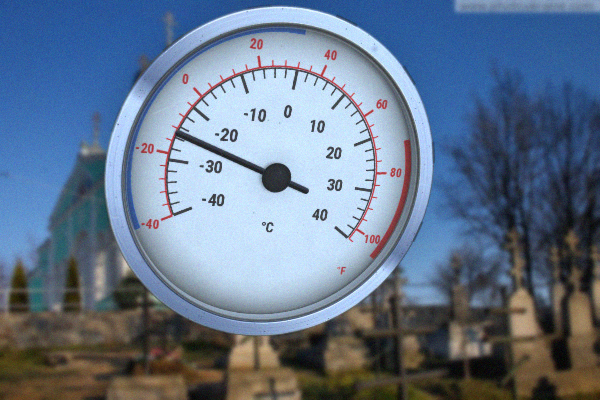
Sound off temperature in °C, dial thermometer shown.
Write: -25 °C
